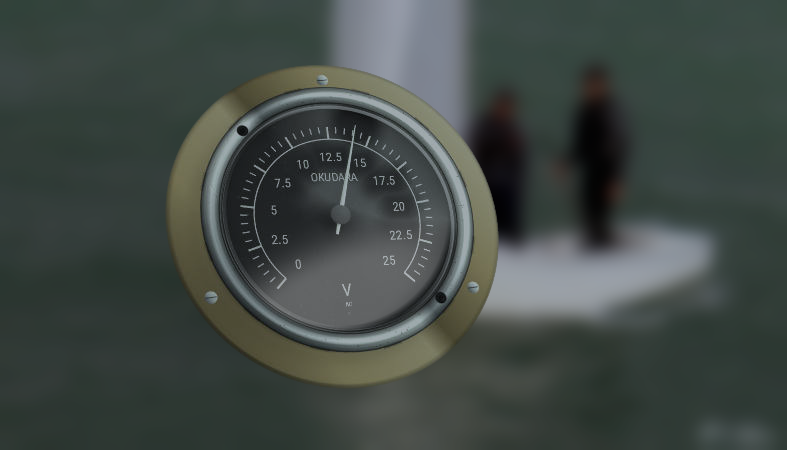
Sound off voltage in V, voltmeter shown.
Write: 14 V
